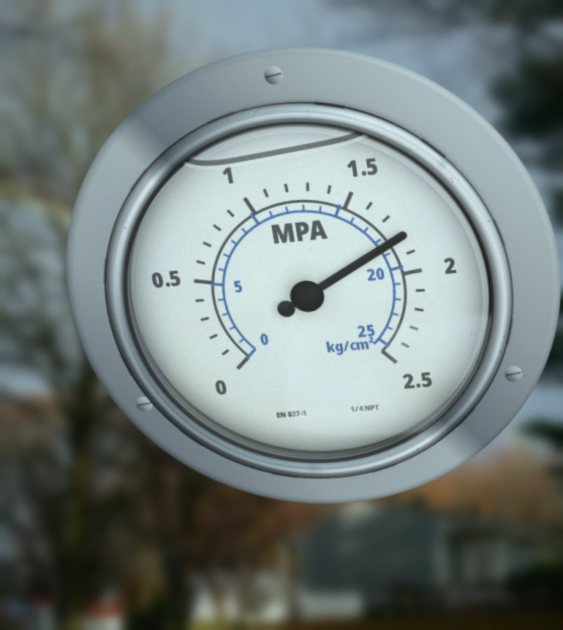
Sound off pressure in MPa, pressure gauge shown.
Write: 1.8 MPa
